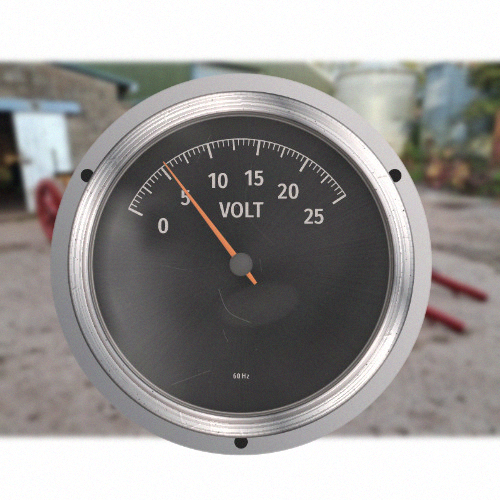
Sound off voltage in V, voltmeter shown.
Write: 5.5 V
